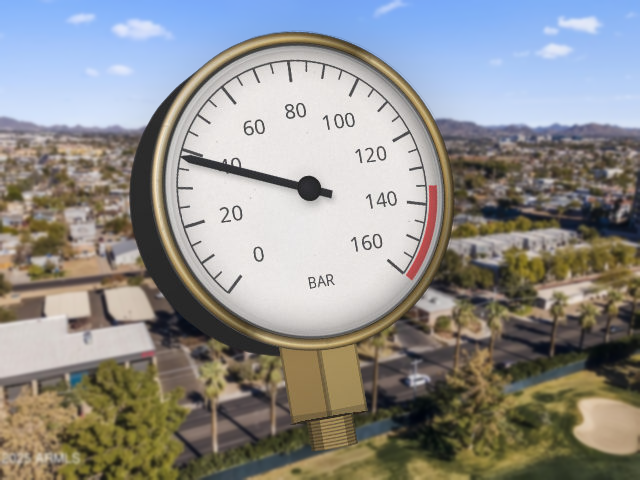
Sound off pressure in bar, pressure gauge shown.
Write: 37.5 bar
